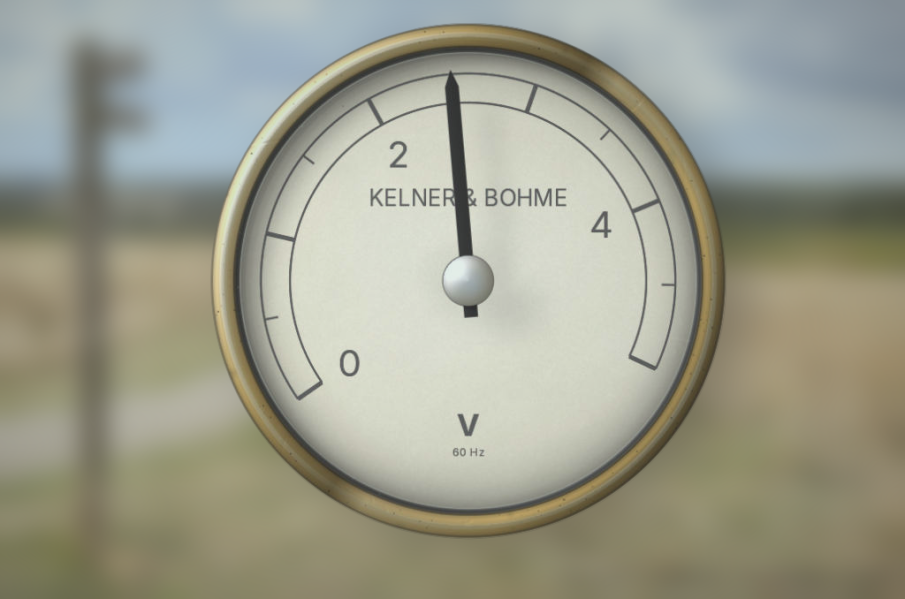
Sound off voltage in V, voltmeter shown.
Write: 2.5 V
